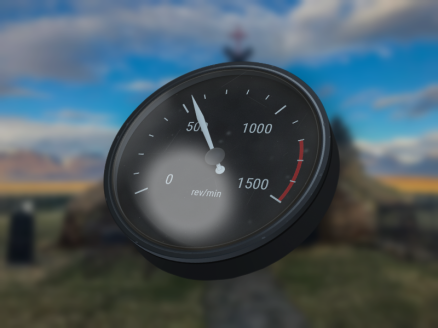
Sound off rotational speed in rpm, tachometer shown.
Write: 550 rpm
